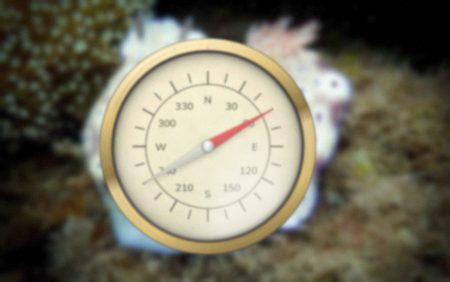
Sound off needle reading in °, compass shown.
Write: 60 °
